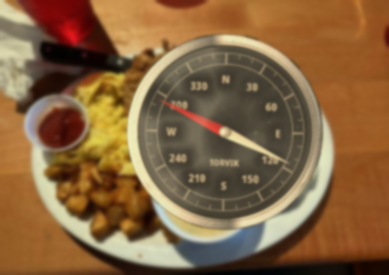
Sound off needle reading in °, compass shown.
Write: 295 °
